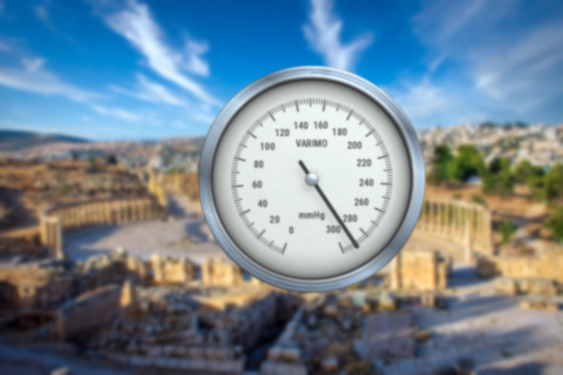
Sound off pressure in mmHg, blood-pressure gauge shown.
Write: 290 mmHg
